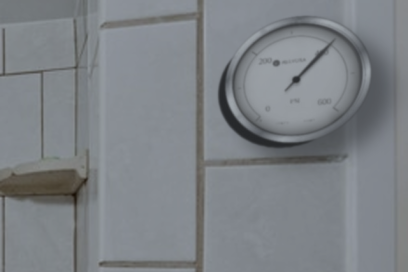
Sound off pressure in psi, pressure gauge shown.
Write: 400 psi
